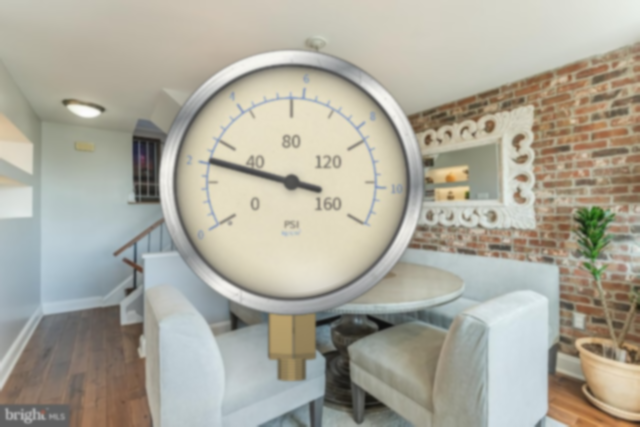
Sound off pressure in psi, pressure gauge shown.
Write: 30 psi
